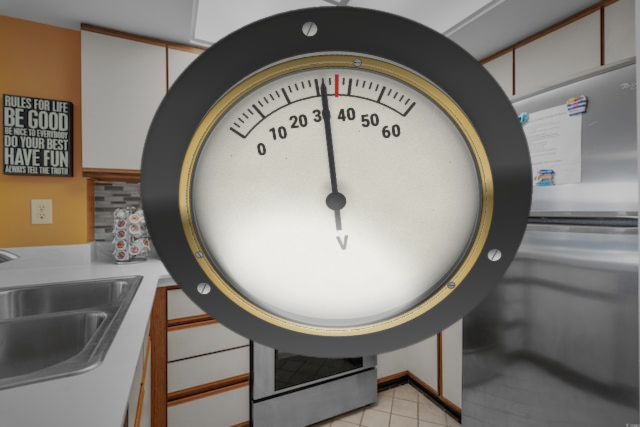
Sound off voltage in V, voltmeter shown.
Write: 32 V
